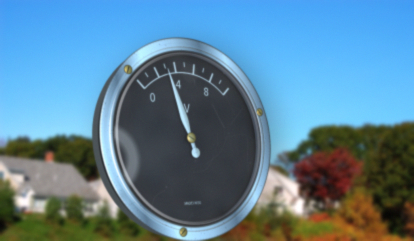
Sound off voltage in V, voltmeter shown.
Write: 3 V
